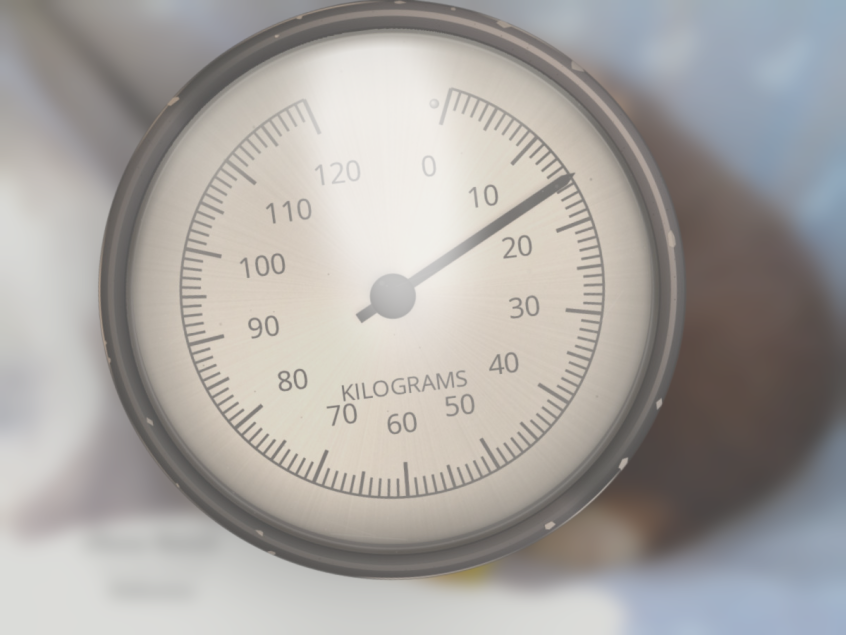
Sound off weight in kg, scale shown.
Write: 15 kg
